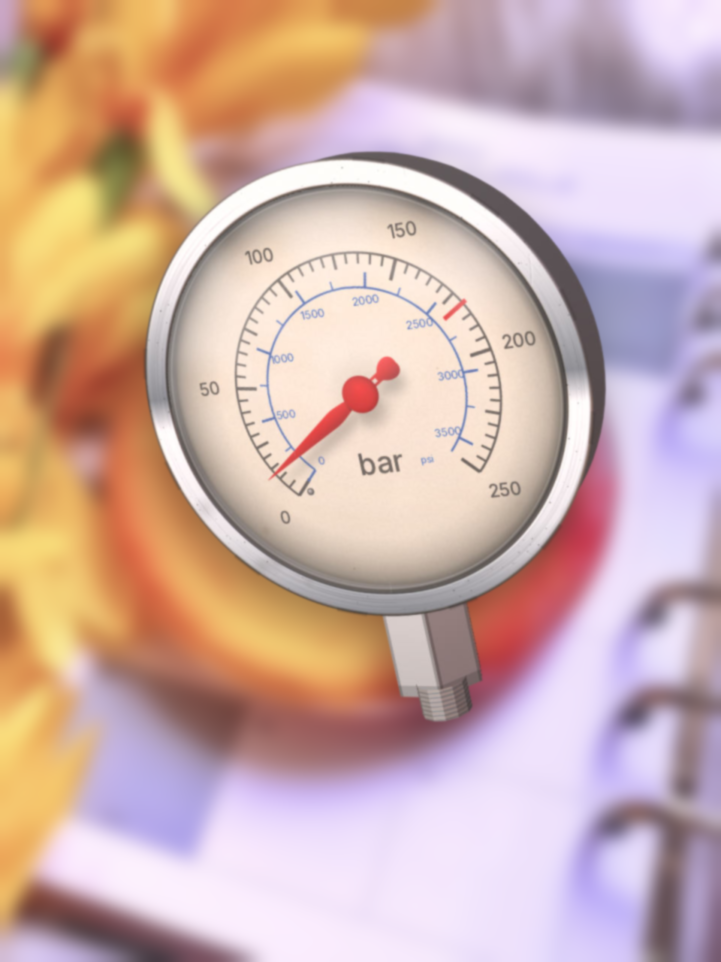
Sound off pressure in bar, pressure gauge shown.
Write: 12.5 bar
